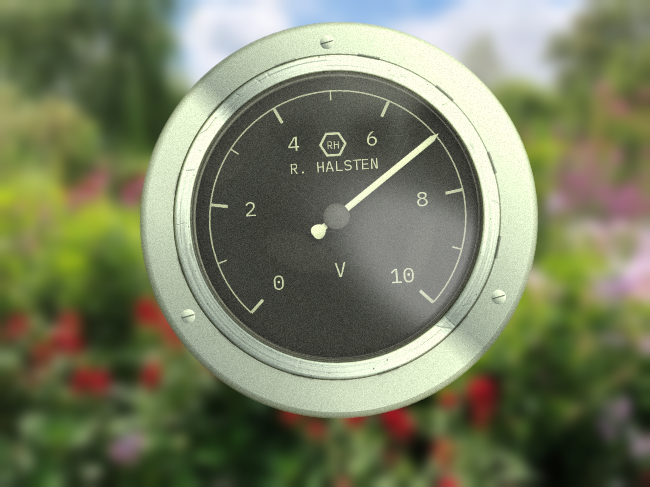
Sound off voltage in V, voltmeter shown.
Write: 7 V
